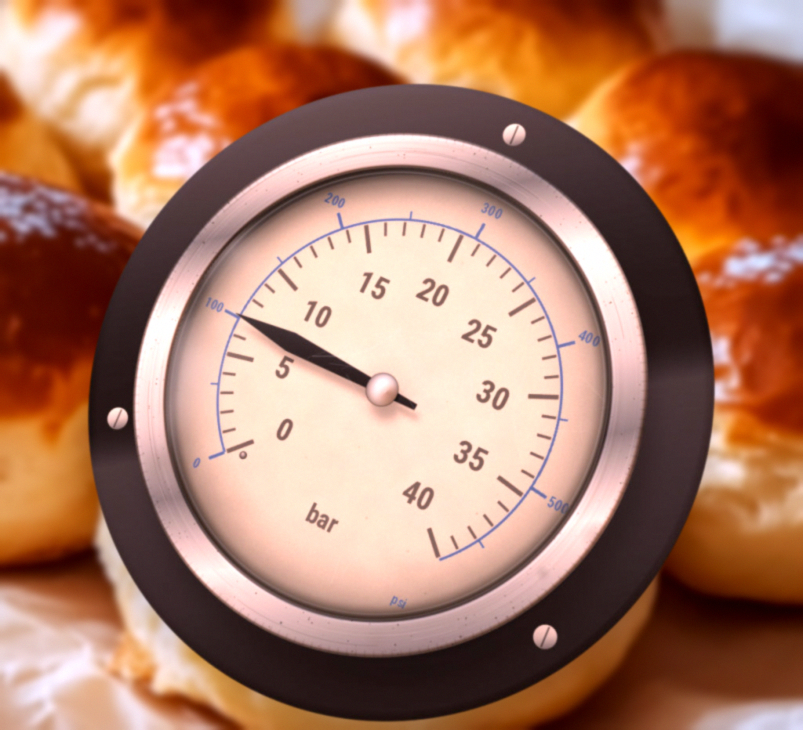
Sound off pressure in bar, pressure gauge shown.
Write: 7 bar
